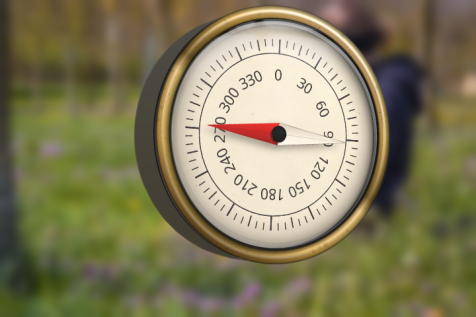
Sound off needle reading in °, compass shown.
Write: 272.5 °
